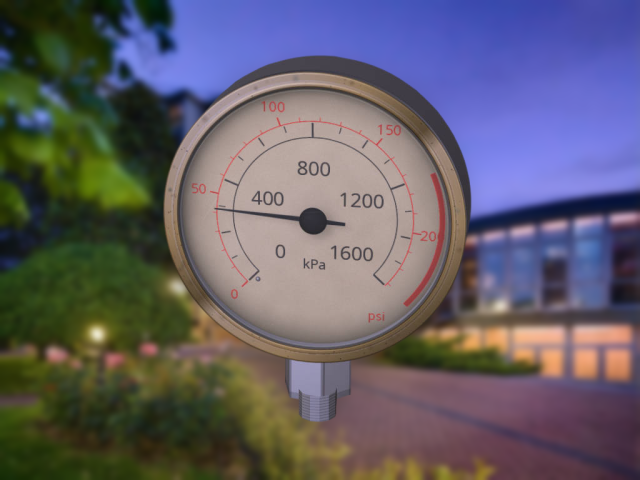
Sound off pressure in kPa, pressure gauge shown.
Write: 300 kPa
